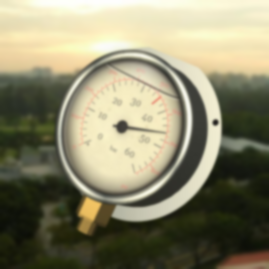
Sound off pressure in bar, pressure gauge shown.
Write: 46 bar
